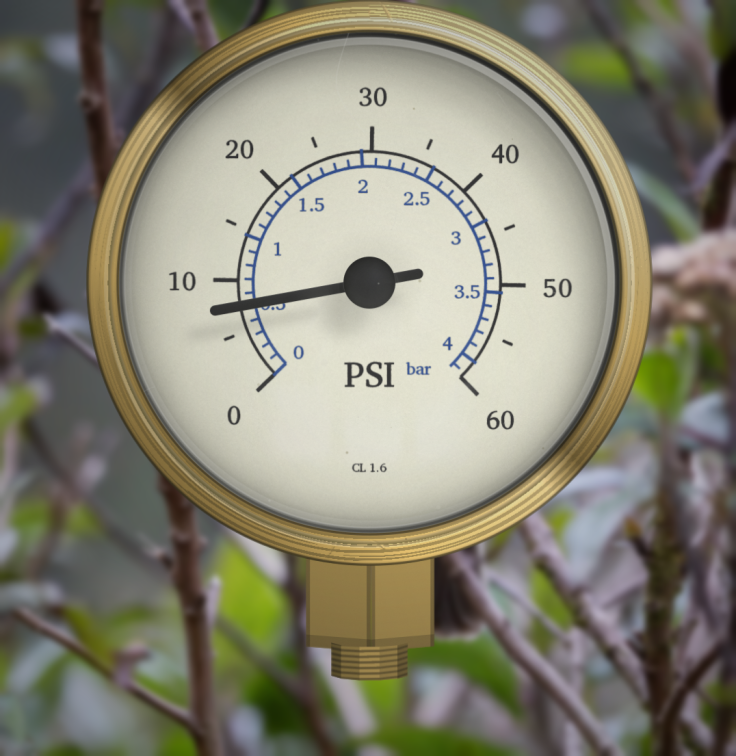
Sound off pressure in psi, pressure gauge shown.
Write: 7.5 psi
